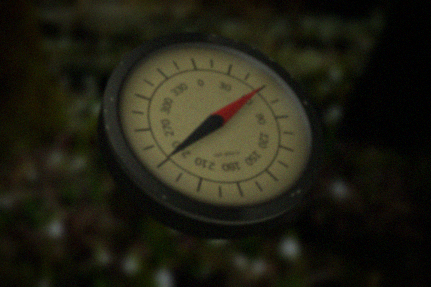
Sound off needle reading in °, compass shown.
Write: 60 °
